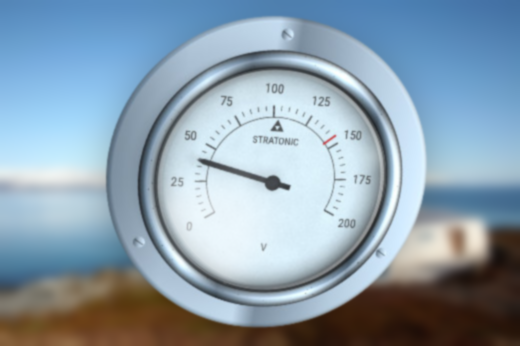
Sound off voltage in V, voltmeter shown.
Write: 40 V
